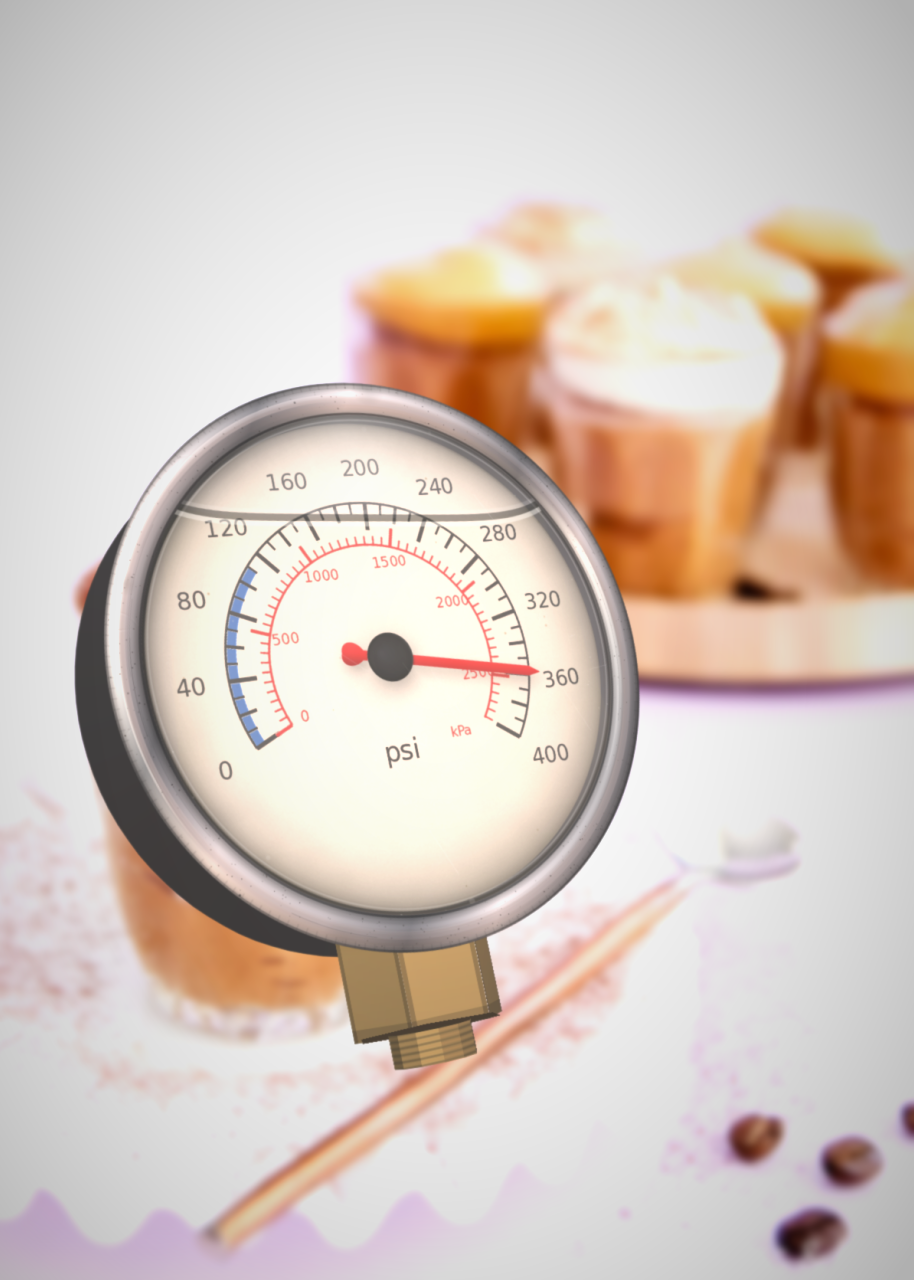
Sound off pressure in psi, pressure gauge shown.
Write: 360 psi
